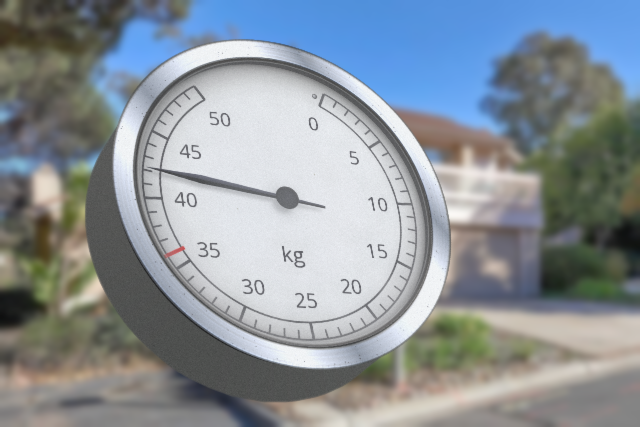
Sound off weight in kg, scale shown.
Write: 42 kg
